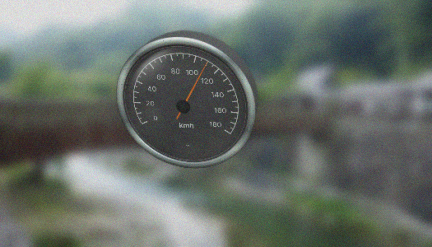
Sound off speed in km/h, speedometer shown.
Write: 110 km/h
